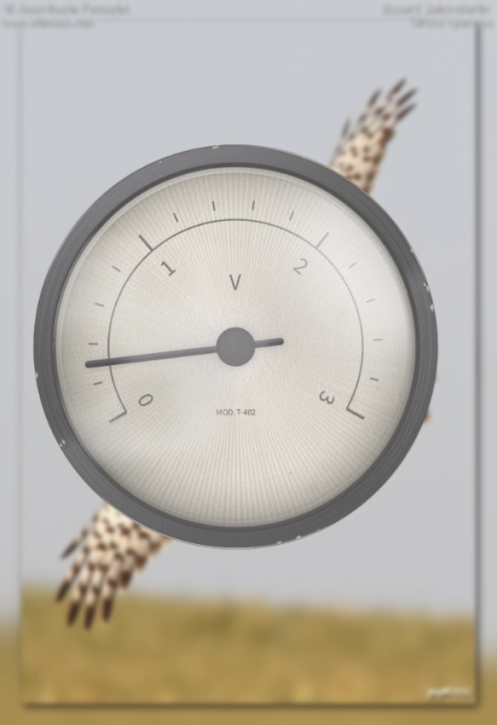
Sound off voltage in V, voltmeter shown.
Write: 0.3 V
